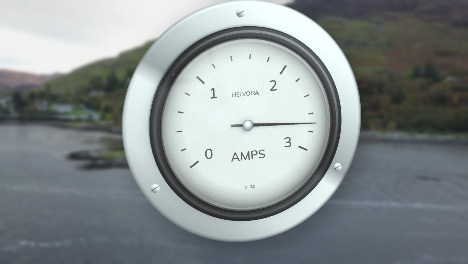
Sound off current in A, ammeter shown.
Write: 2.7 A
